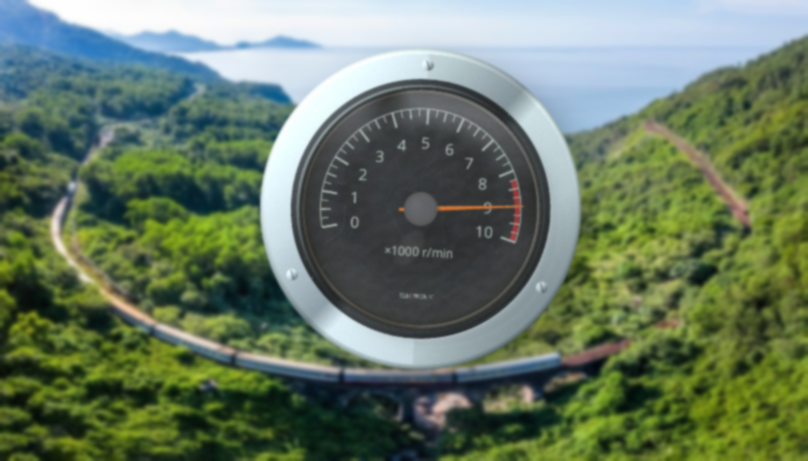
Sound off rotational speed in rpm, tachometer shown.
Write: 9000 rpm
